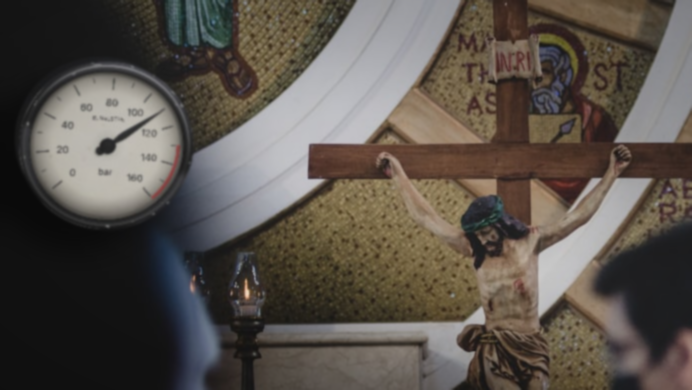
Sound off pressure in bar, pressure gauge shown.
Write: 110 bar
